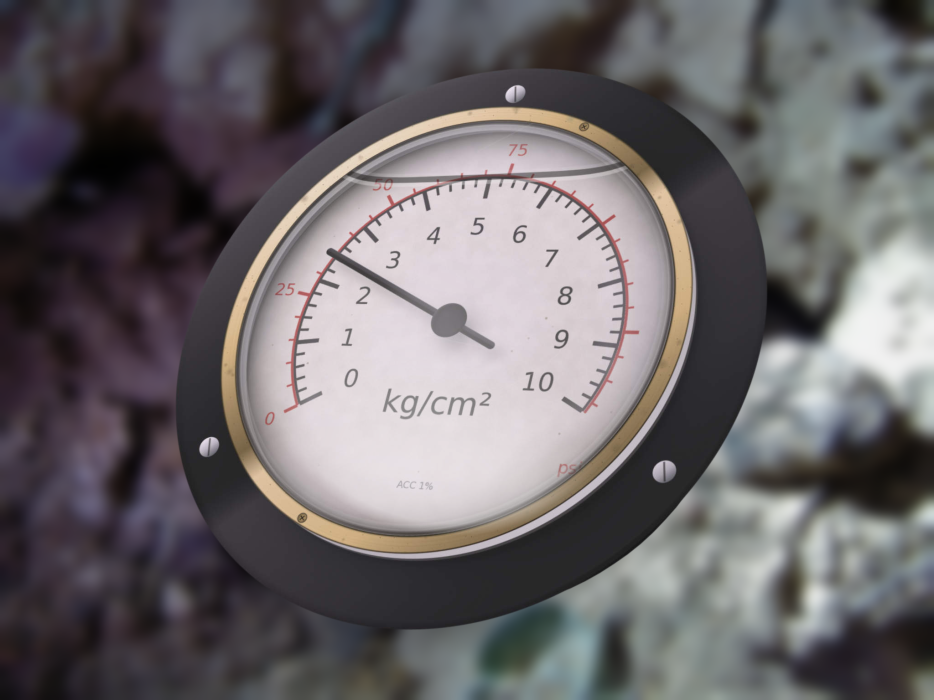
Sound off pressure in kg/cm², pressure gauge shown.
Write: 2.4 kg/cm²
